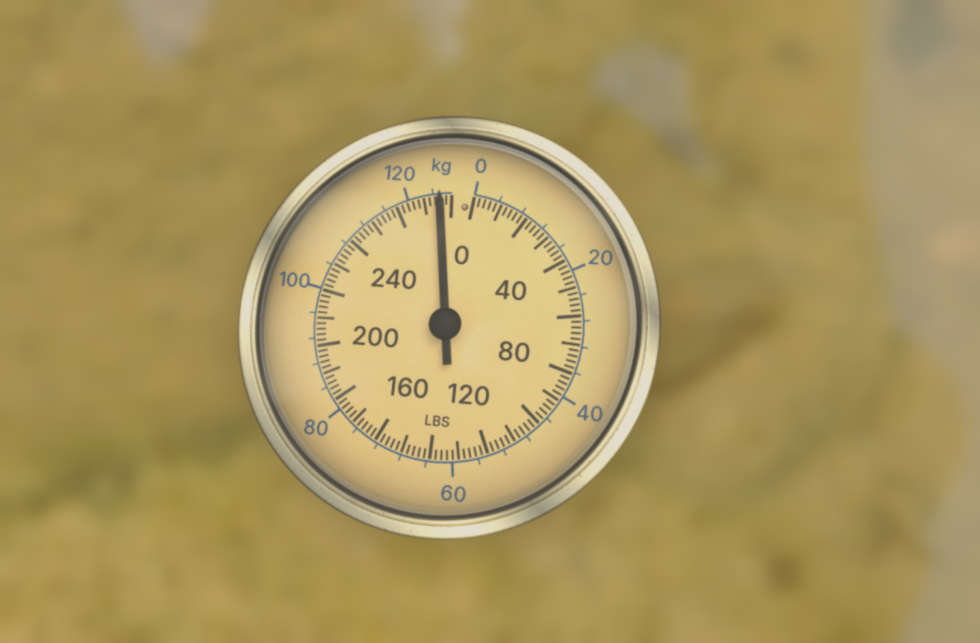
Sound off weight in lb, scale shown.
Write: 276 lb
